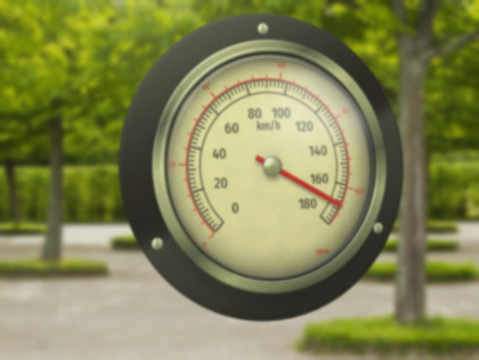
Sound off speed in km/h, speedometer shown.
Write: 170 km/h
